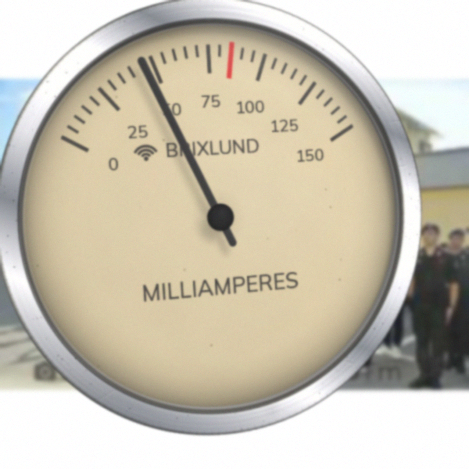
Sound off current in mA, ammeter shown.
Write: 45 mA
